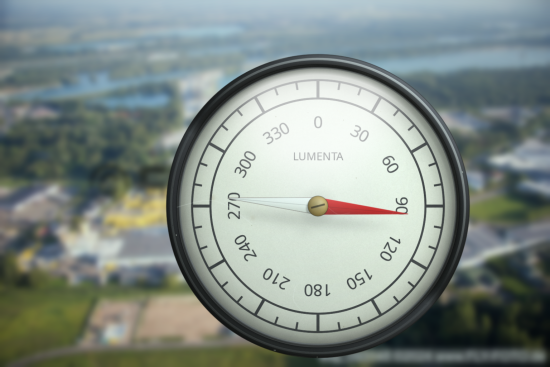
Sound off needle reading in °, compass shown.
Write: 95 °
